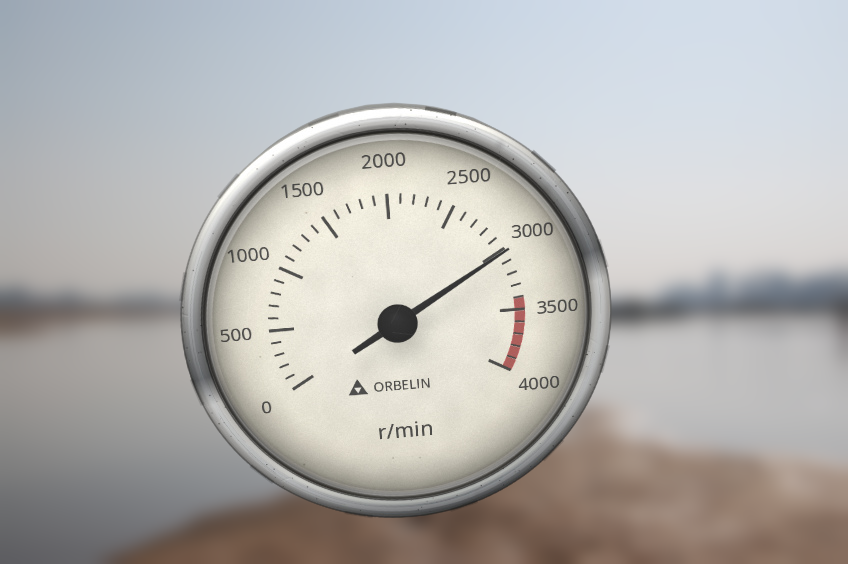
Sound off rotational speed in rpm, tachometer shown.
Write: 3000 rpm
